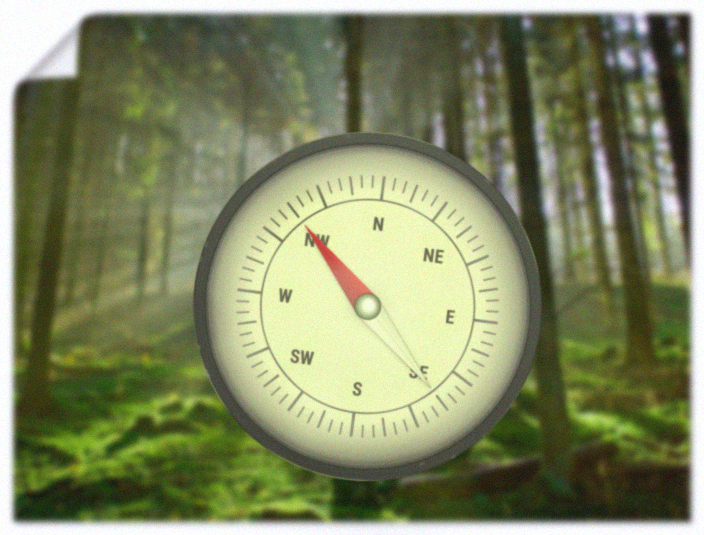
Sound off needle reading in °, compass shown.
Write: 315 °
